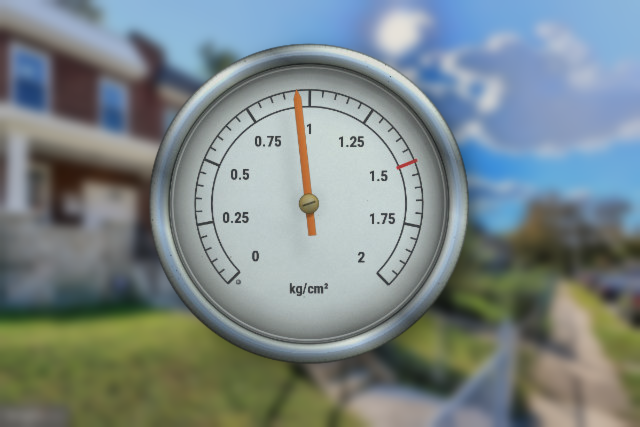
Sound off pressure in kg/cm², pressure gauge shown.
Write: 0.95 kg/cm²
